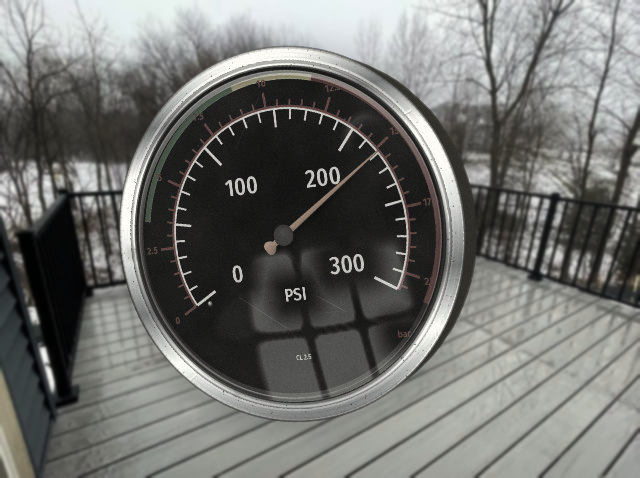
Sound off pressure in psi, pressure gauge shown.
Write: 220 psi
